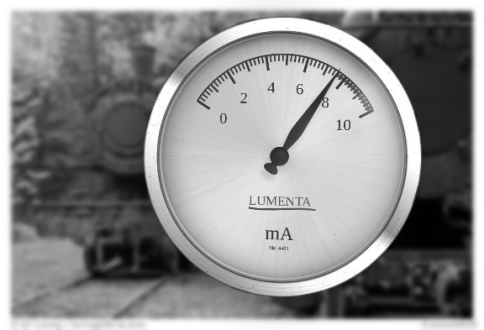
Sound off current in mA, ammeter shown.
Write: 7.6 mA
